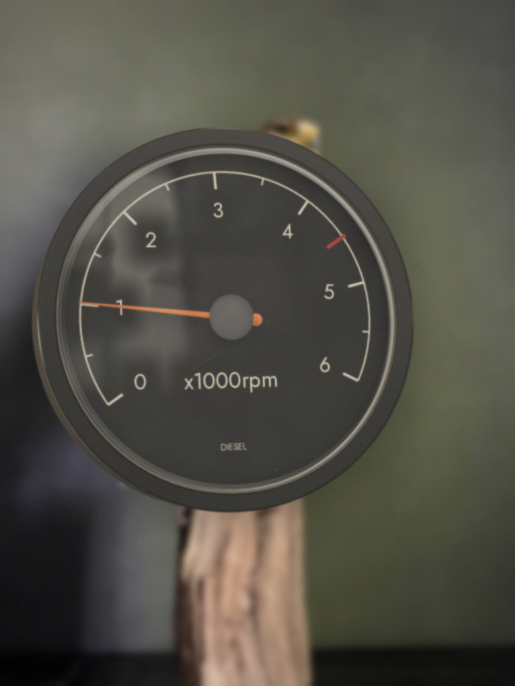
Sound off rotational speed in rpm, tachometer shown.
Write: 1000 rpm
